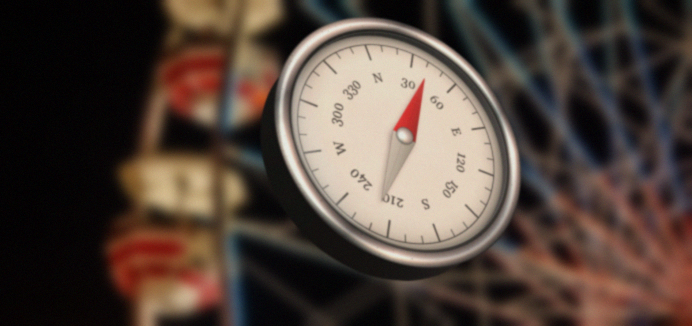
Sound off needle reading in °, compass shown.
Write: 40 °
